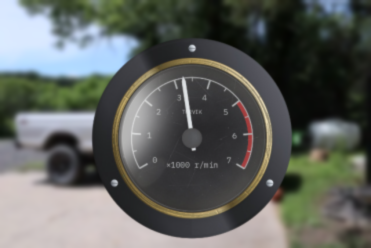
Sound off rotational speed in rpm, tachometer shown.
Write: 3250 rpm
